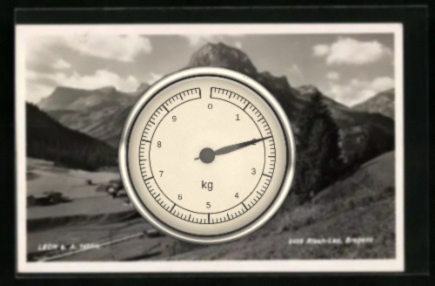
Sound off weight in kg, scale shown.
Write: 2 kg
